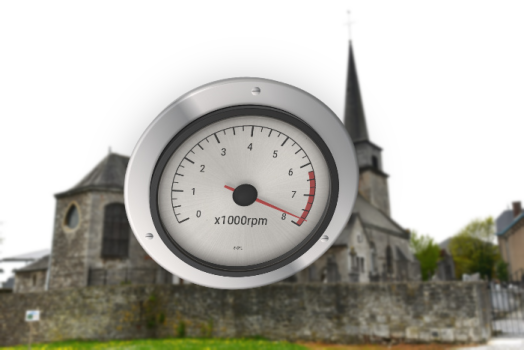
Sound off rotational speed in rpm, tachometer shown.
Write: 7750 rpm
